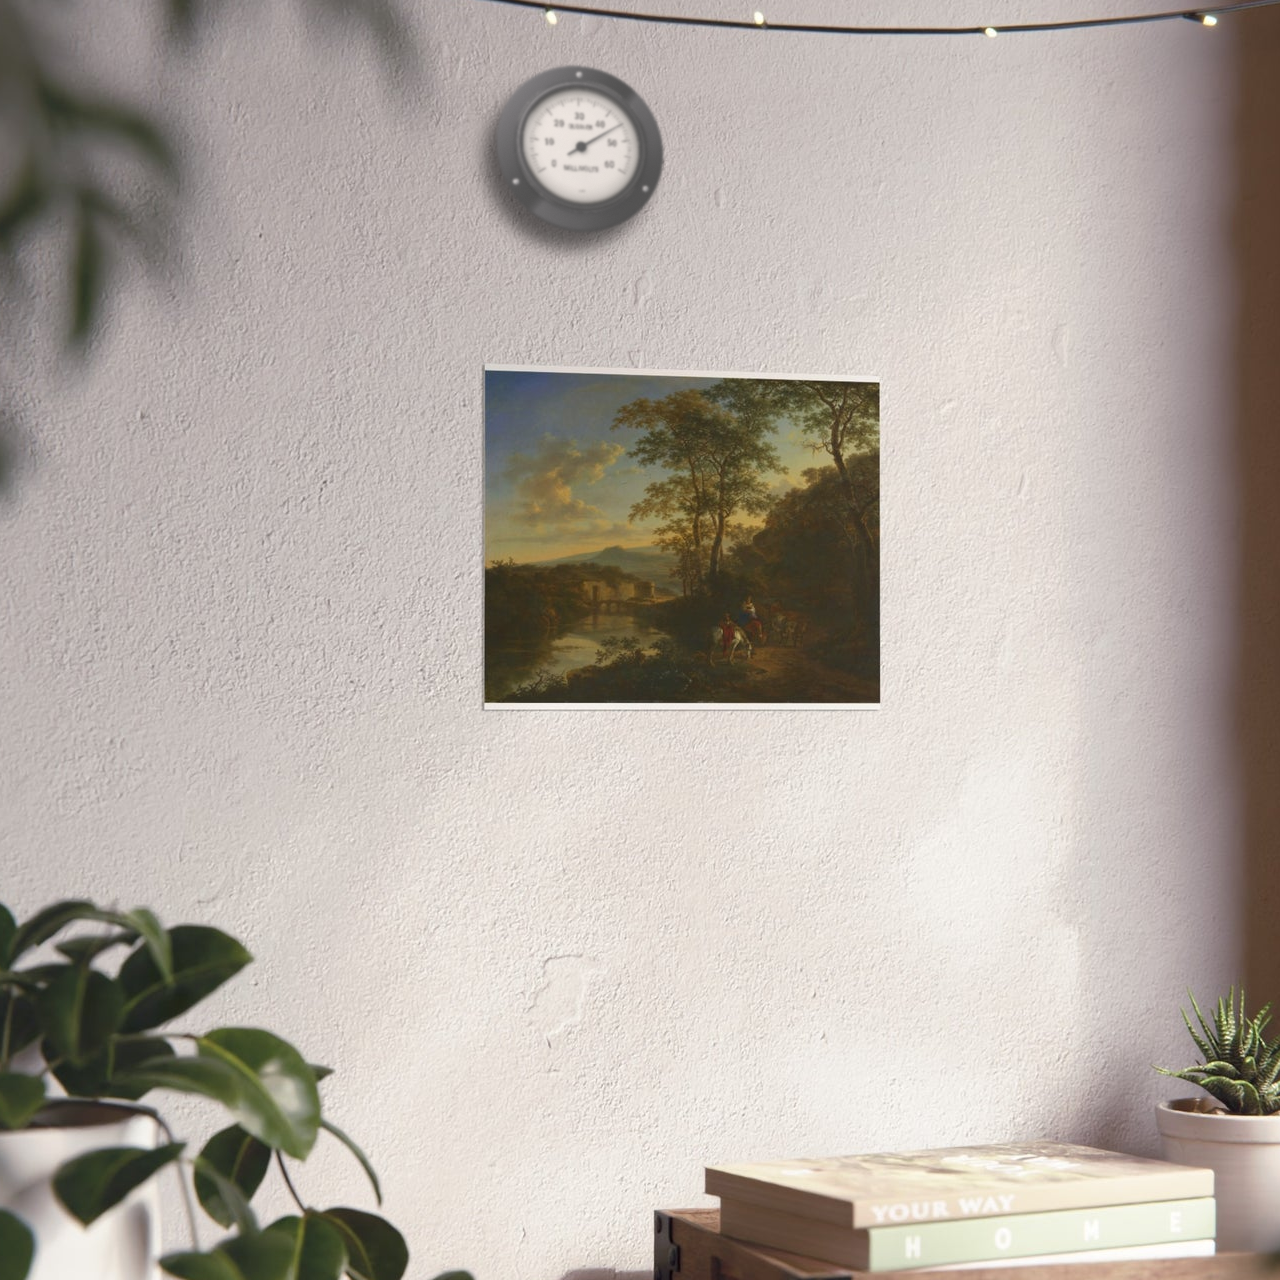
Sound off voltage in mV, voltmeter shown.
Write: 45 mV
